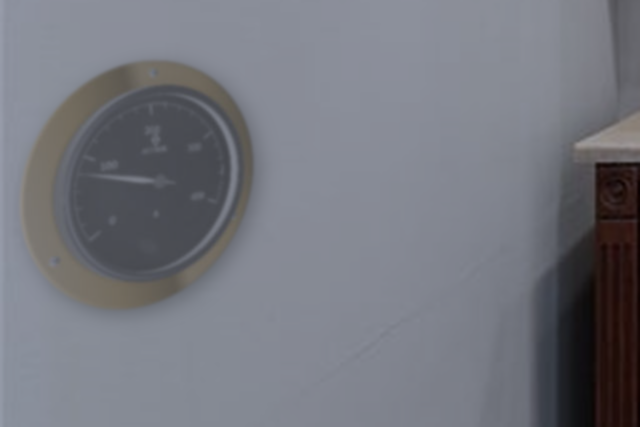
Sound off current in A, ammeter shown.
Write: 80 A
